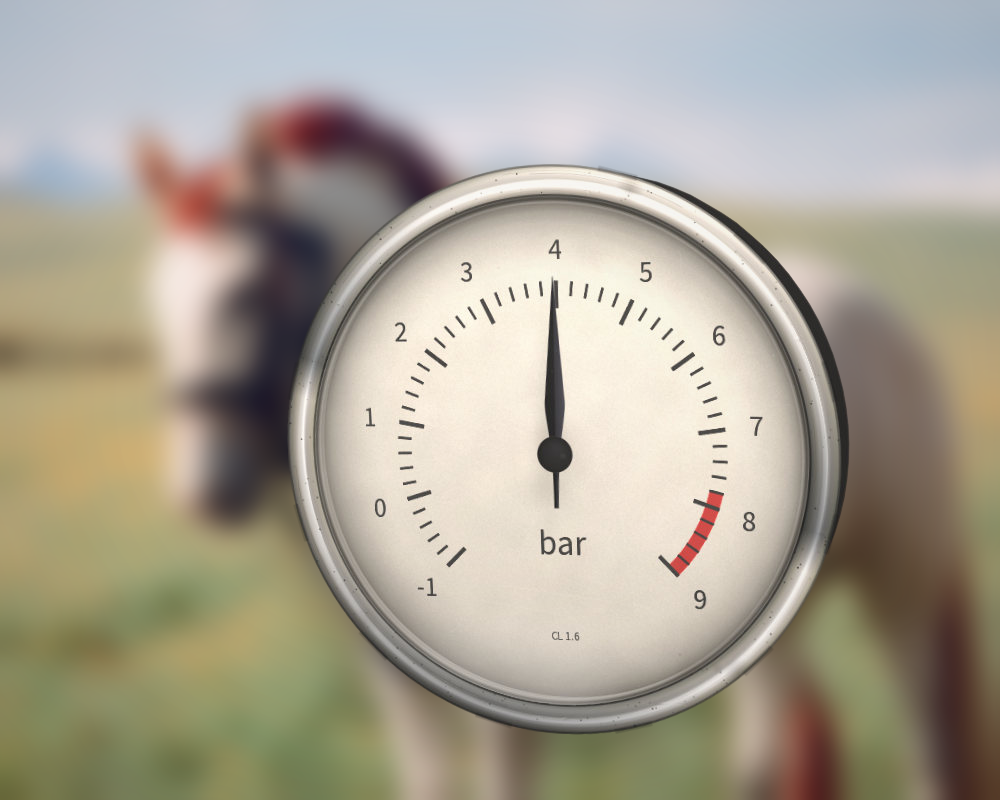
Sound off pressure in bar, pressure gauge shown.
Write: 4 bar
